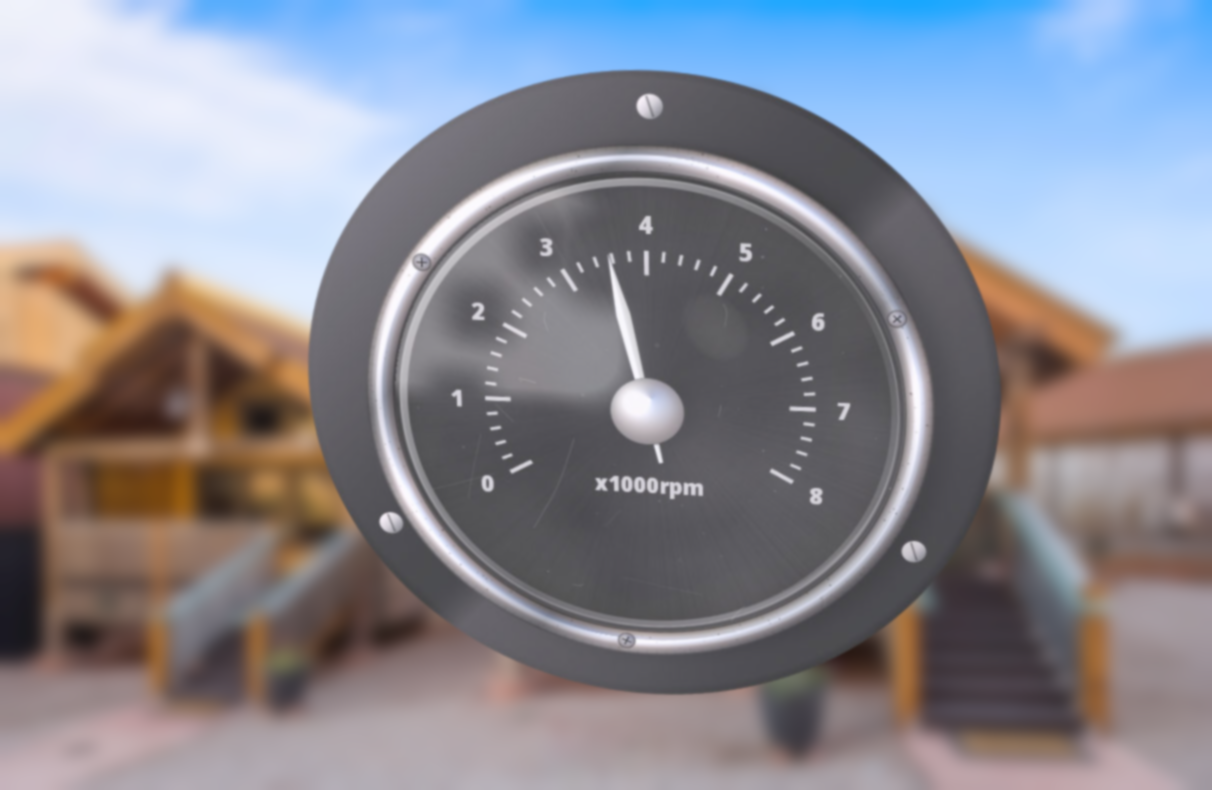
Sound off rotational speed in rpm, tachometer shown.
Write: 3600 rpm
